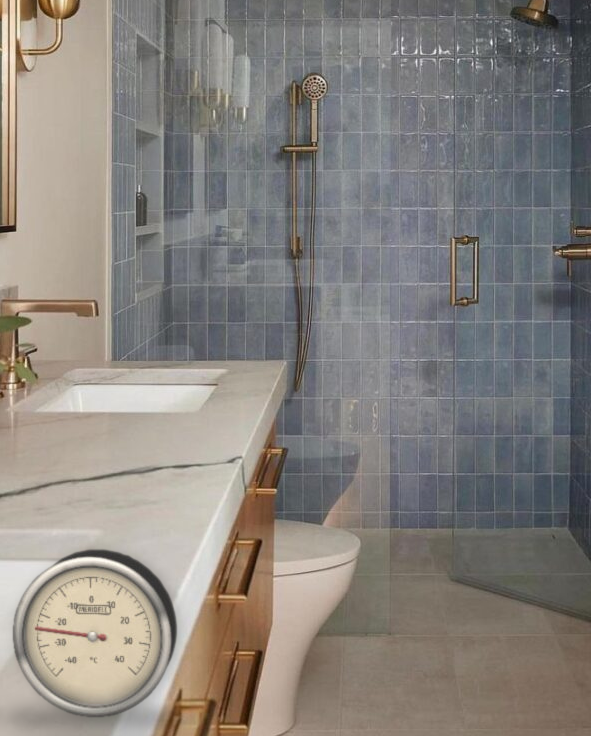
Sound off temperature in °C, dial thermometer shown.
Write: -24 °C
